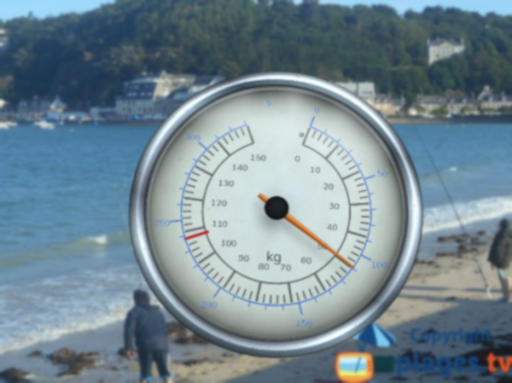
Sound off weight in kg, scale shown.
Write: 50 kg
